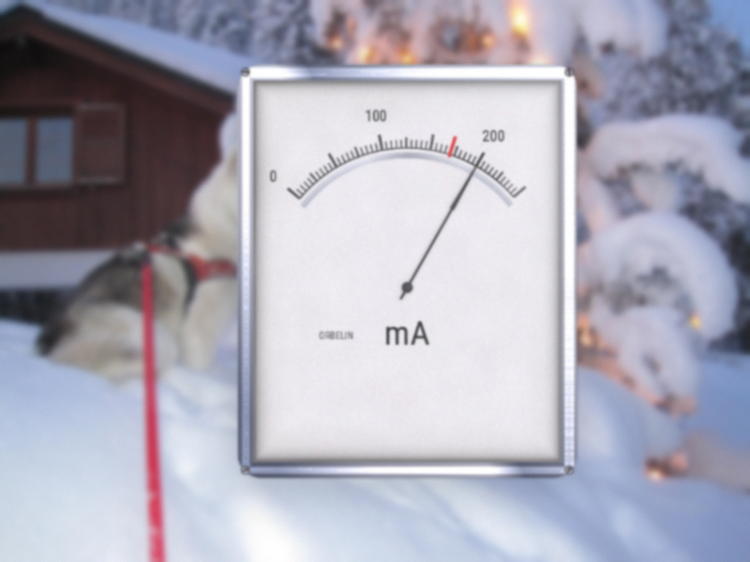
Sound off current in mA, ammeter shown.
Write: 200 mA
